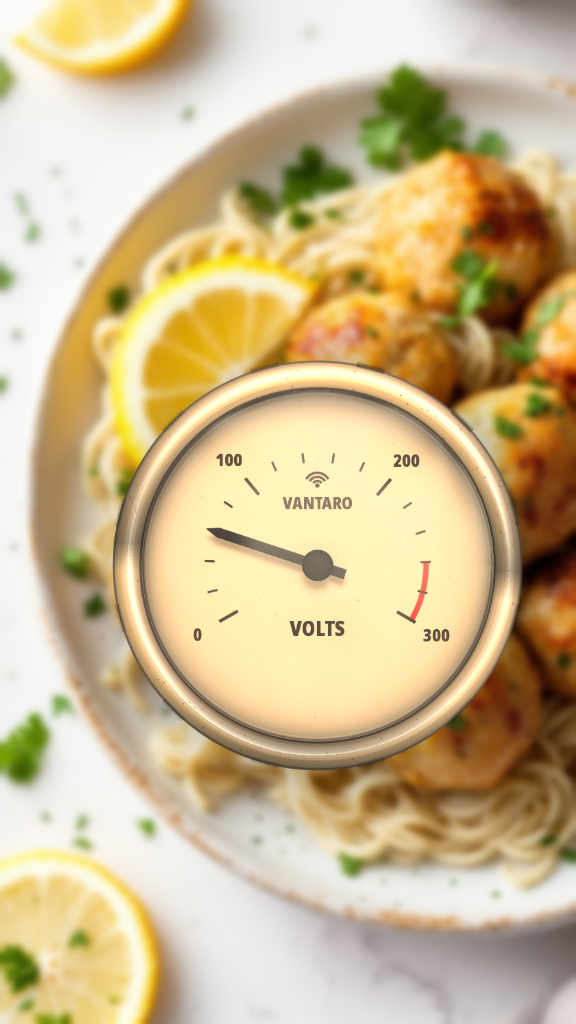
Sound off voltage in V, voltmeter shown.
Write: 60 V
